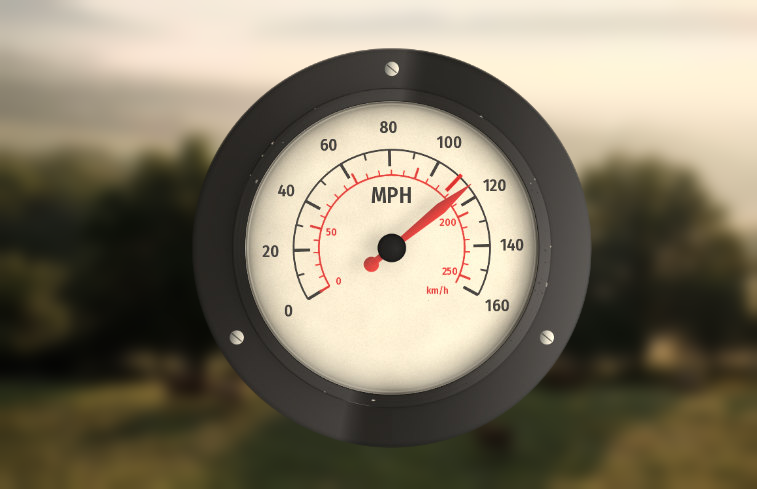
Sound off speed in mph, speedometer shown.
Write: 115 mph
